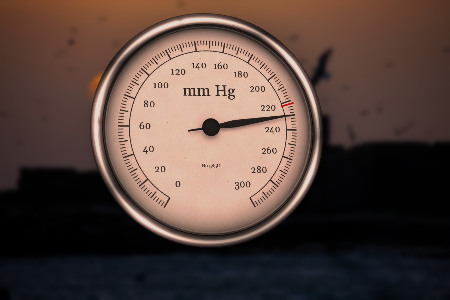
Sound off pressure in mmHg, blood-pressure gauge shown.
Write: 230 mmHg
